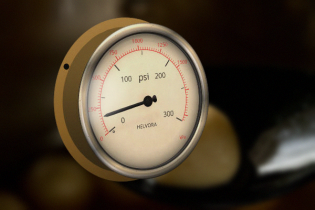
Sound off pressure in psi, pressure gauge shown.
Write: 25 psi
